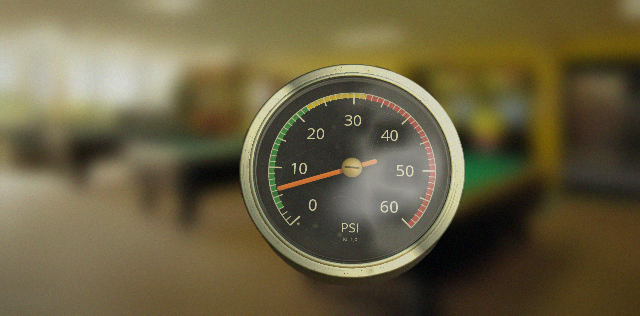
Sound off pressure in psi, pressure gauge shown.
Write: 6 psi
